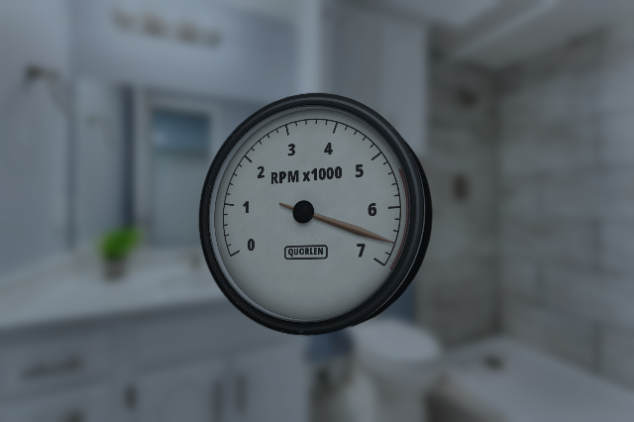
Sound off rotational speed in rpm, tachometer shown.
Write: 6600 rpm
